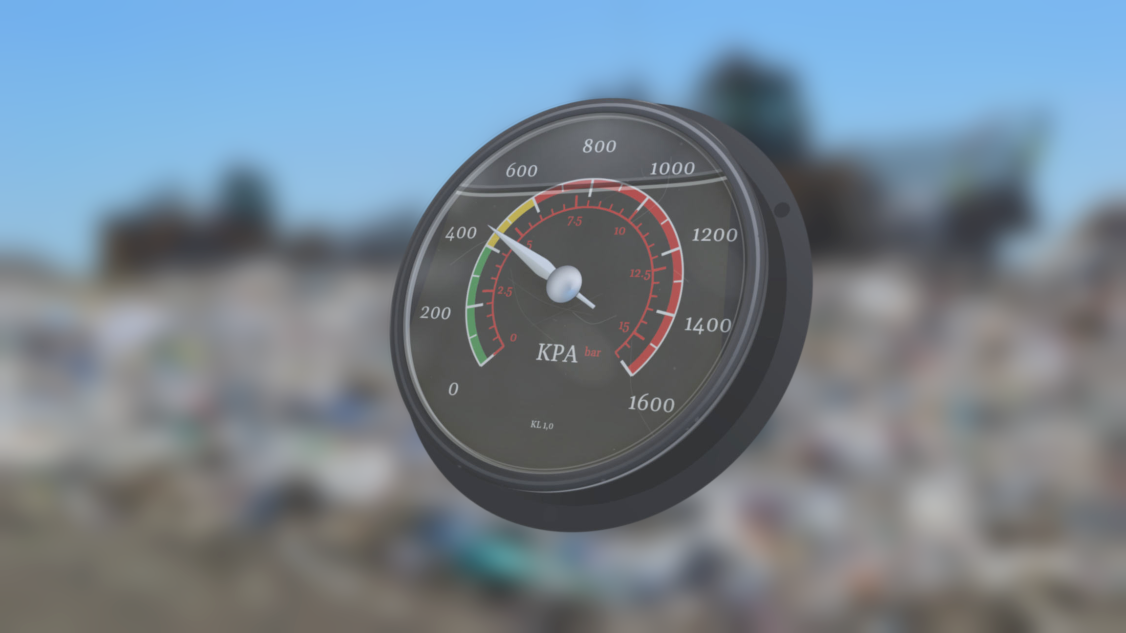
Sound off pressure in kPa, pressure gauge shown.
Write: 450 kPa
